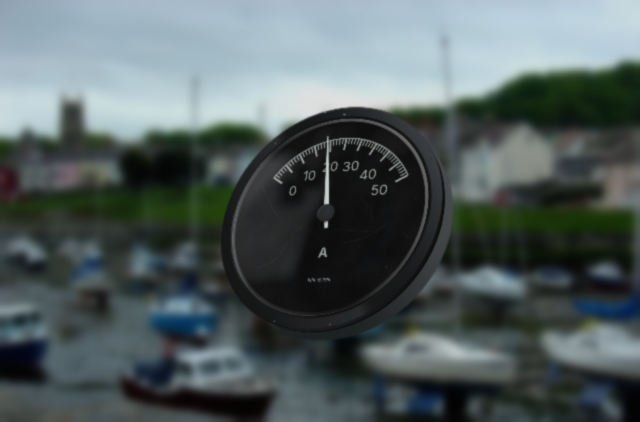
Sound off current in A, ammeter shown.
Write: 20 A
